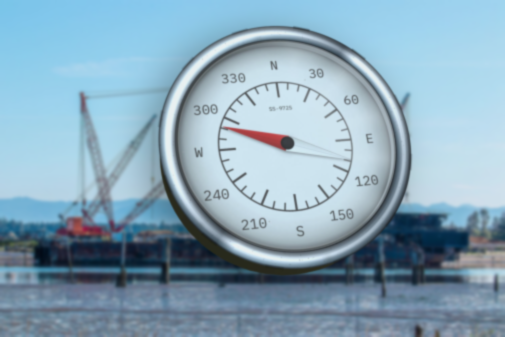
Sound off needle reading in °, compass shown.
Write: 290 °
